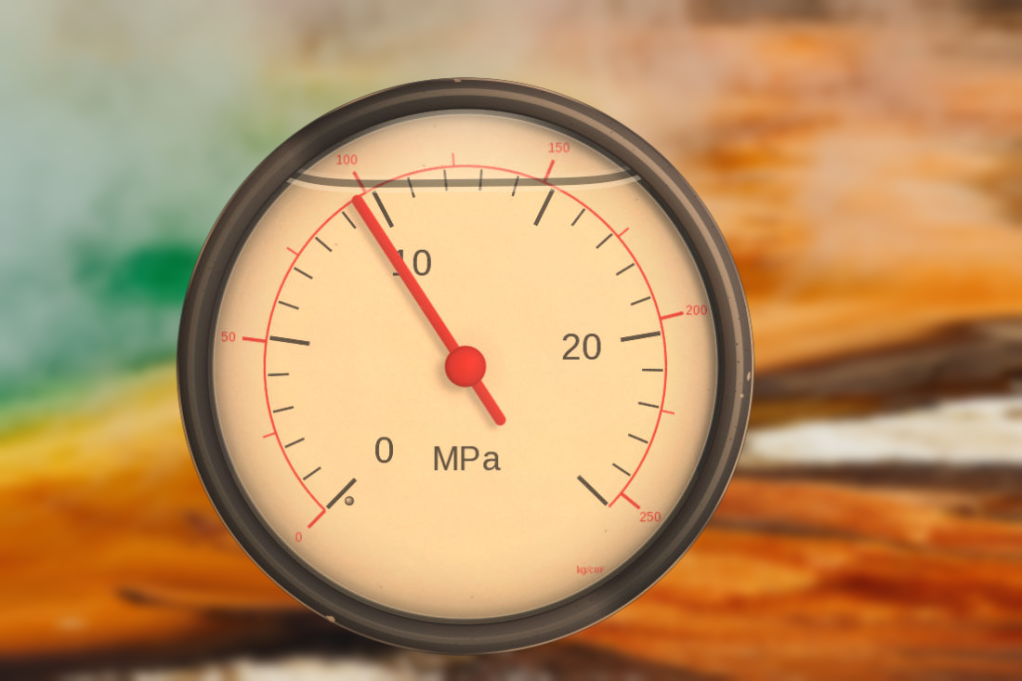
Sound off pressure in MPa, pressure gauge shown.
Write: 9.5 MPa
